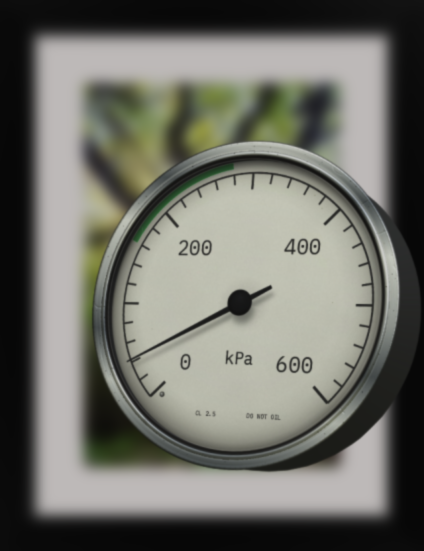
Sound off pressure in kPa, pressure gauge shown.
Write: 40 kPa
